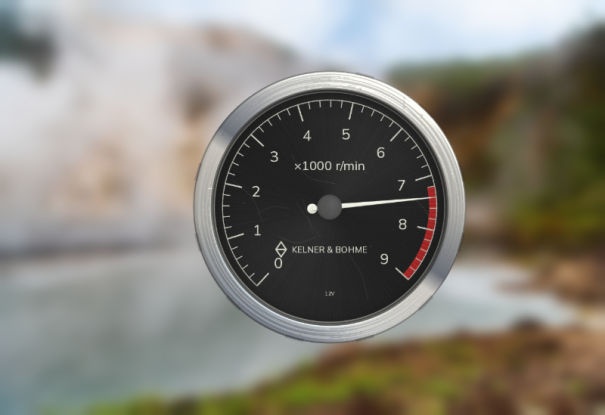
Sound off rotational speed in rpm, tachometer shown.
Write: 7400 rpm
